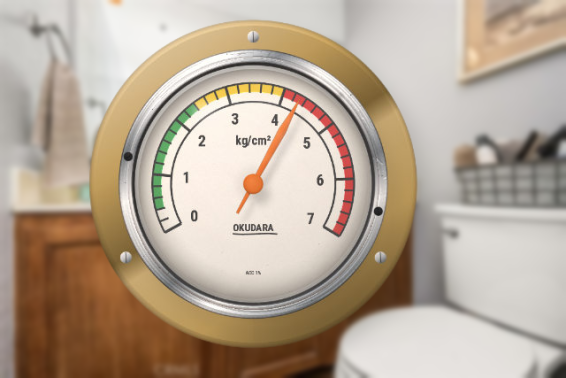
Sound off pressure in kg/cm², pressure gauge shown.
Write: 4.3 kg/cm²
